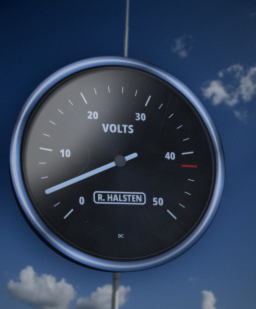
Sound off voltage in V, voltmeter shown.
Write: 4 V
